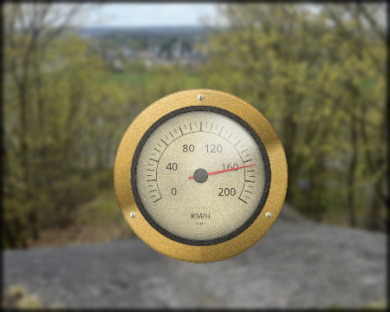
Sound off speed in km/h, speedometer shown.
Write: 165 km/h
